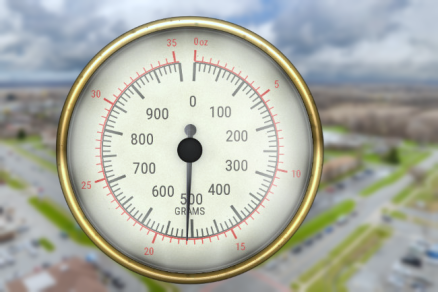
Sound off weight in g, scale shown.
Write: 510 g
